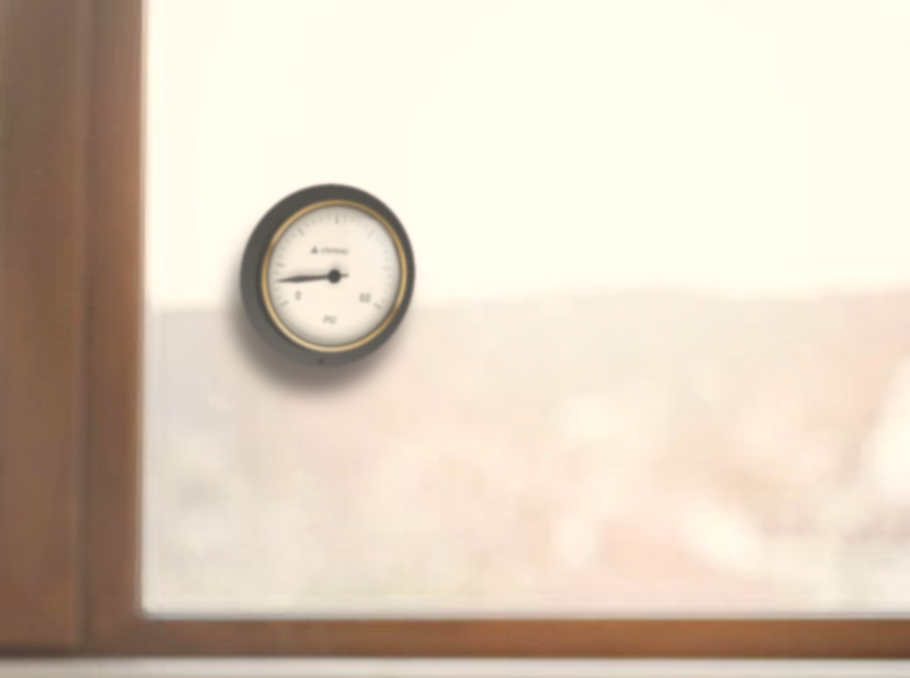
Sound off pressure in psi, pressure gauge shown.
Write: 6 psi
